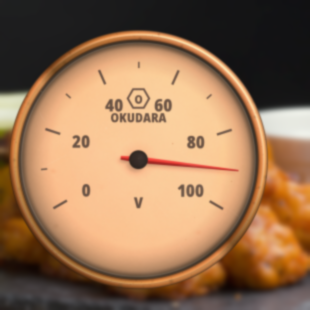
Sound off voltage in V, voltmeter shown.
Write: 90 V
